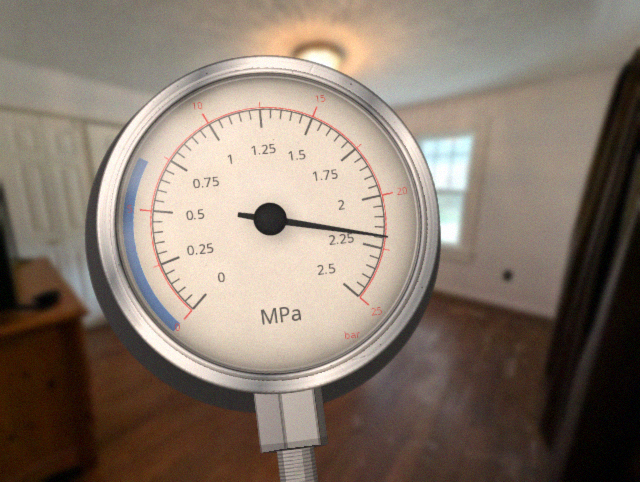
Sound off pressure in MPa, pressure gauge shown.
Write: 2.2 MPa
